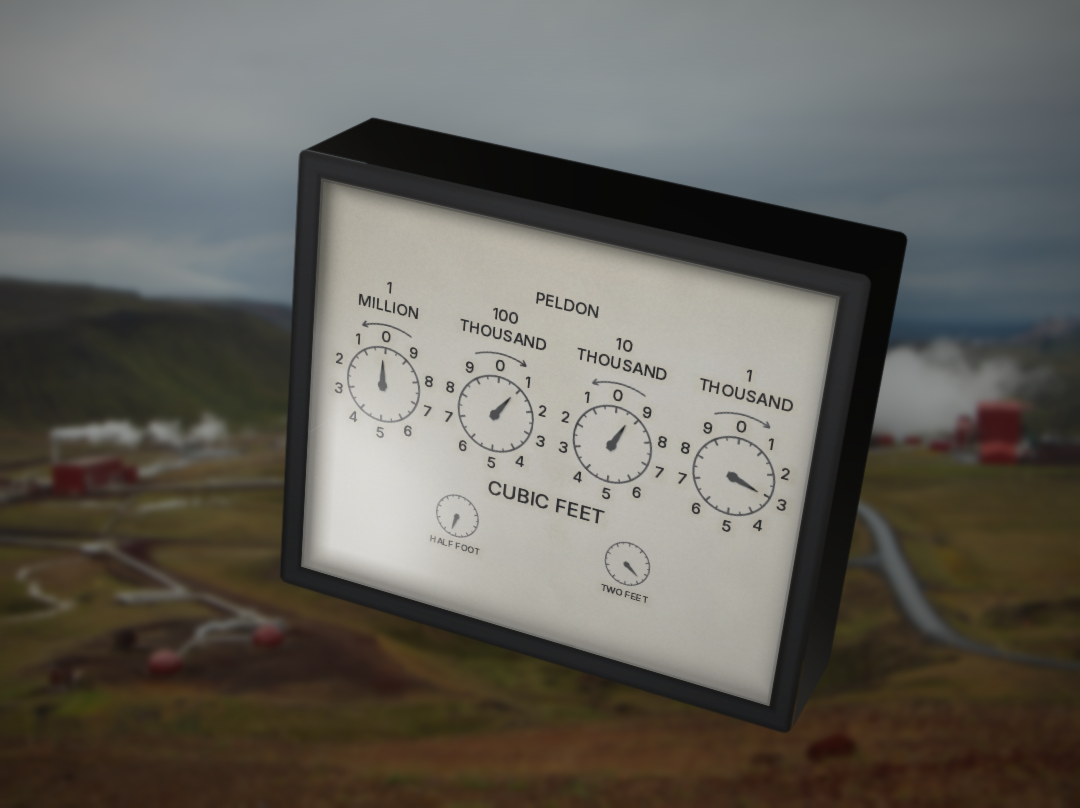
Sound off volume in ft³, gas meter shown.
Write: 9300 ft³
